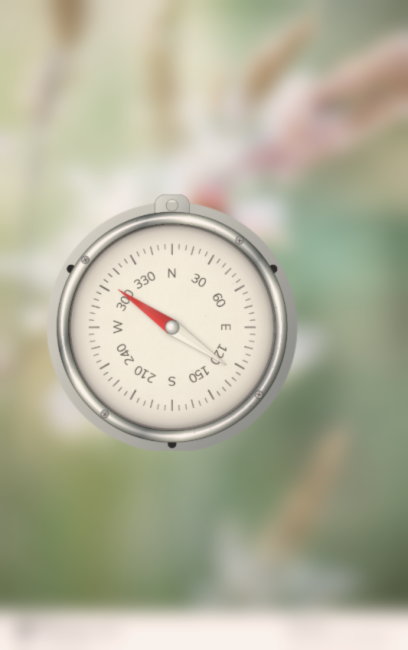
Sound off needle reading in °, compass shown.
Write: 305 °
